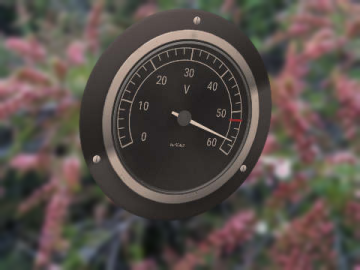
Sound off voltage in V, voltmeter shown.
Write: 57 V
